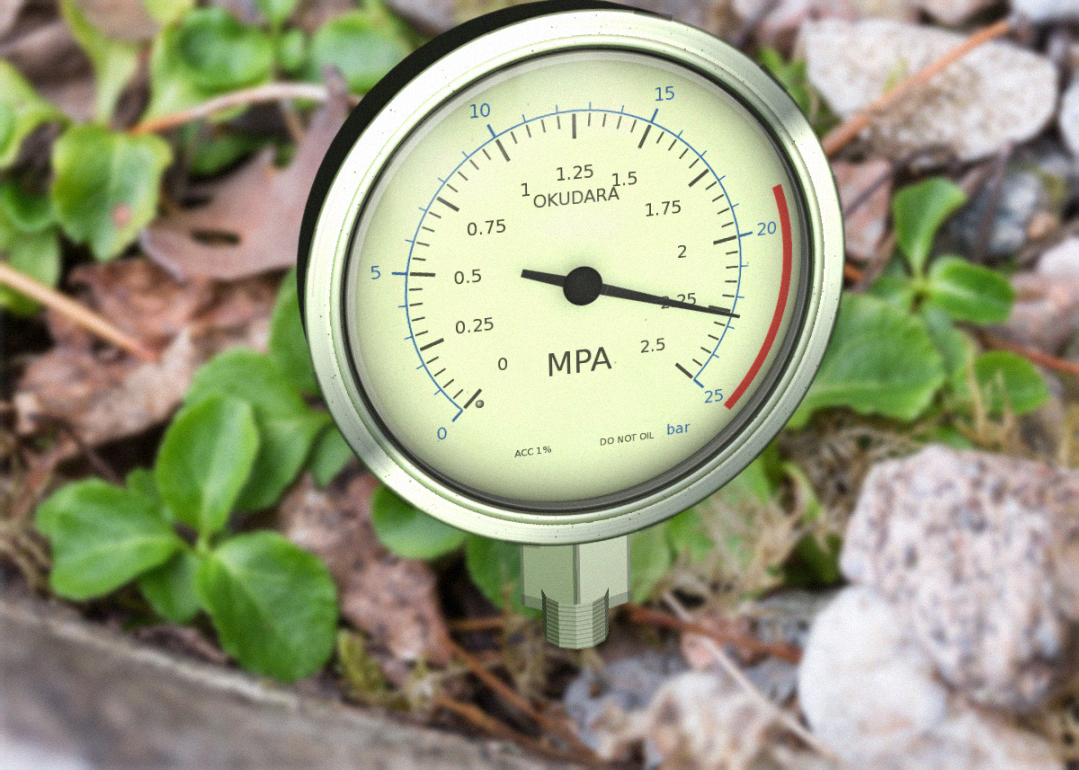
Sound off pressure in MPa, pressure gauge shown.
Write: 2.25 MPa
